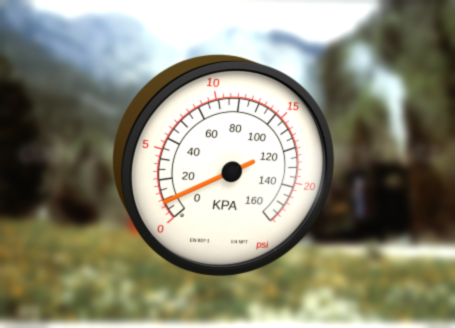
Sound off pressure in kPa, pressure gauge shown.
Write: 10 kPa
